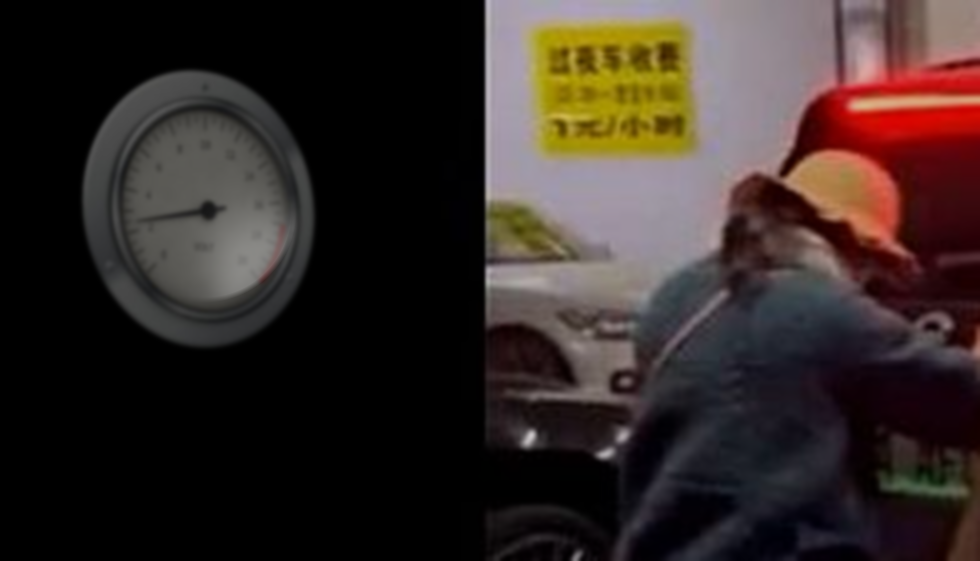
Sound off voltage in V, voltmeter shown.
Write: 2.5 V
